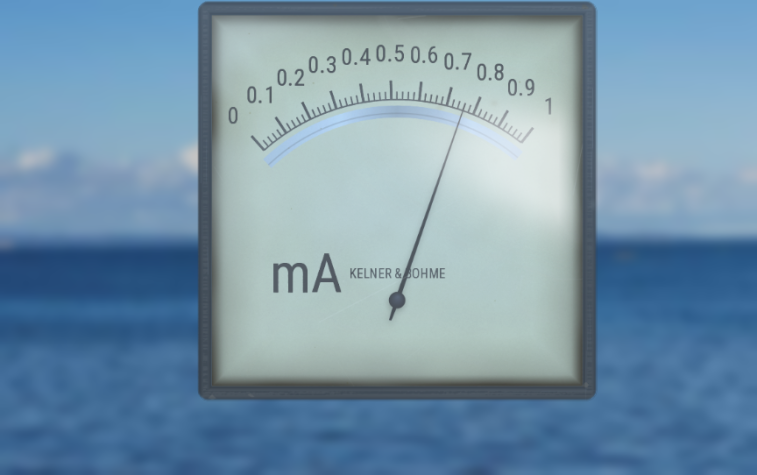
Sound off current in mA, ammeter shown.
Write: 0.76 mA
